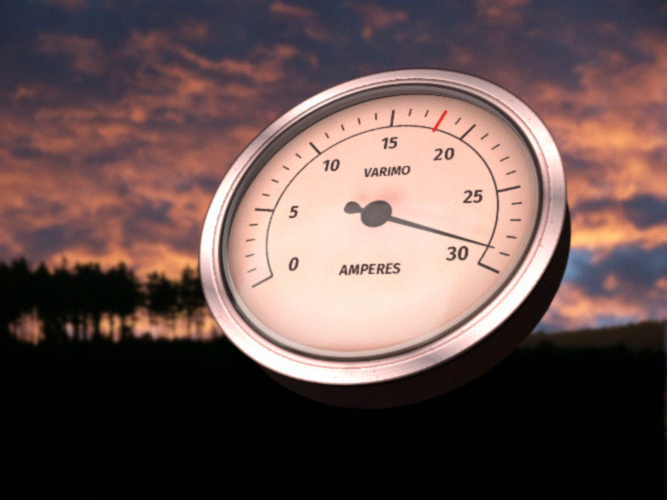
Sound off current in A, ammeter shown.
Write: 29 A
